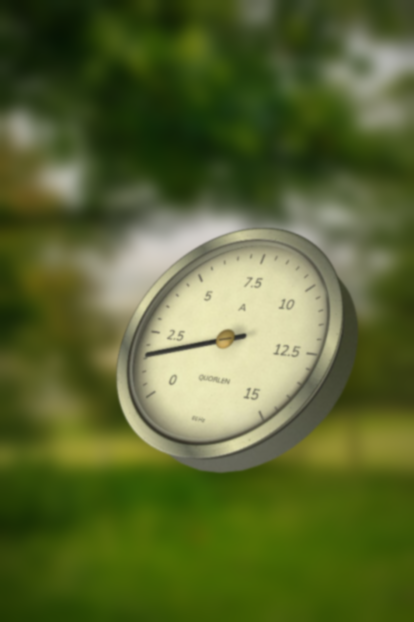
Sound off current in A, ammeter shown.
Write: 1.5 A
